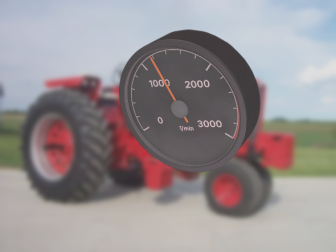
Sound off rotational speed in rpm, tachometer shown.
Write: 1200 rpm
